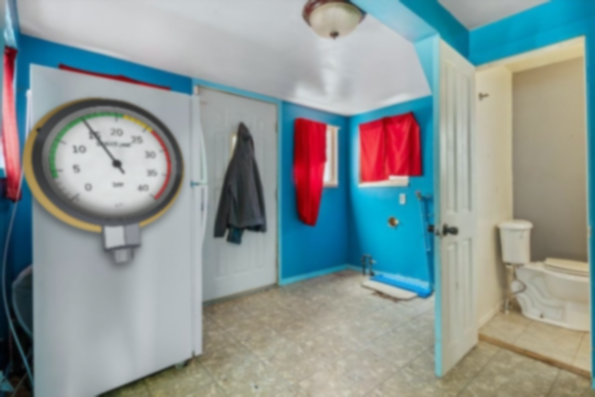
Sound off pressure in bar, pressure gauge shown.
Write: 15 bar
